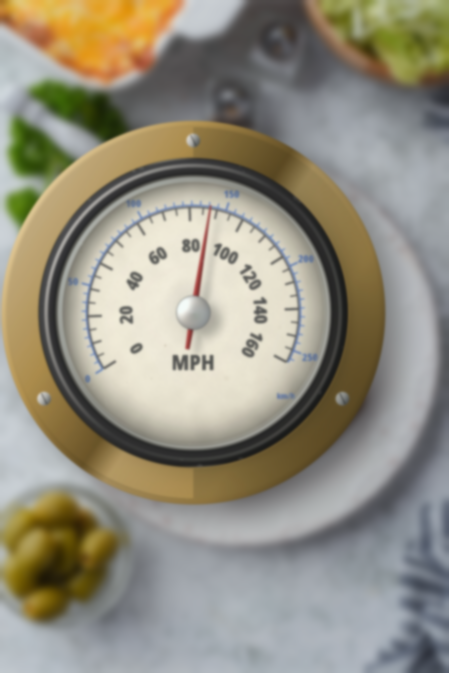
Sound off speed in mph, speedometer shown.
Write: 87.5 mph
